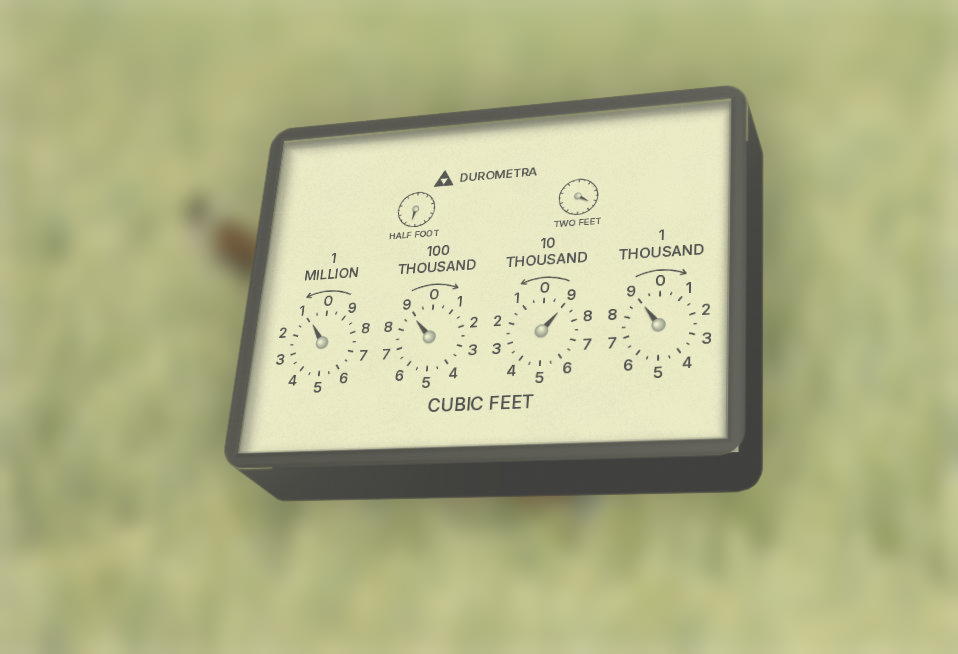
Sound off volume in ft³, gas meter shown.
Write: 88900 ft³
